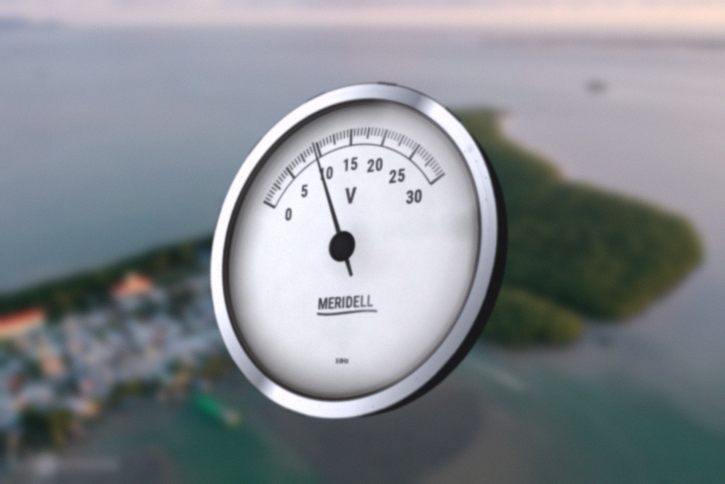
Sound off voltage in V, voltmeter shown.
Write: 10 V
